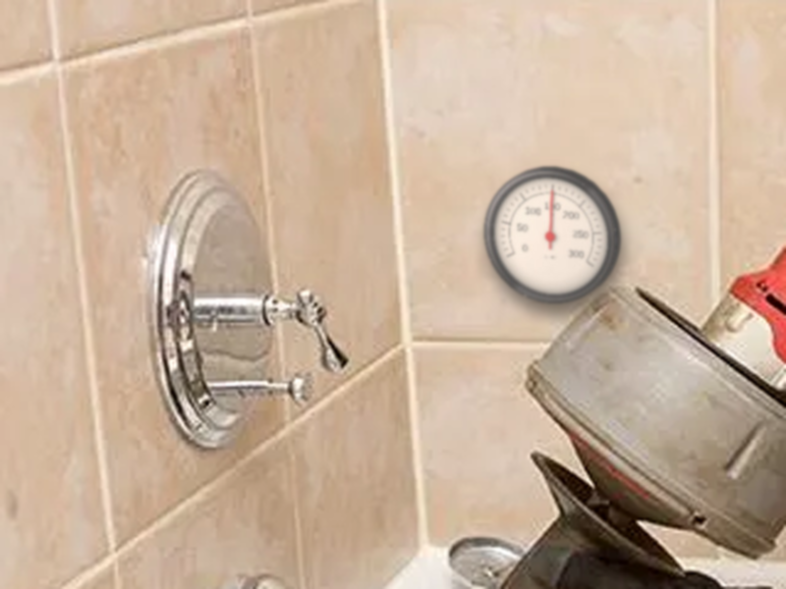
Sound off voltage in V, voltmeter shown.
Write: 150 V
